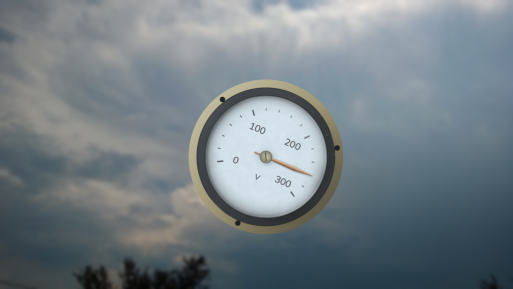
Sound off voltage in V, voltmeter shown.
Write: 260 V
